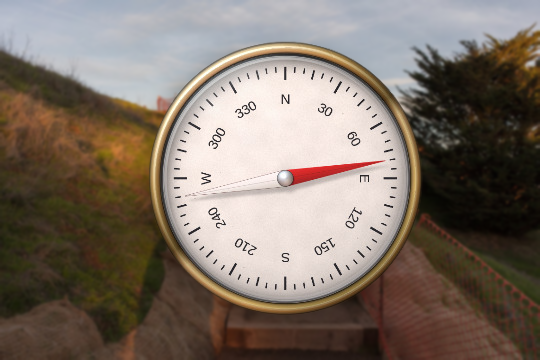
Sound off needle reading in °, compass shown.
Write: 80 °
